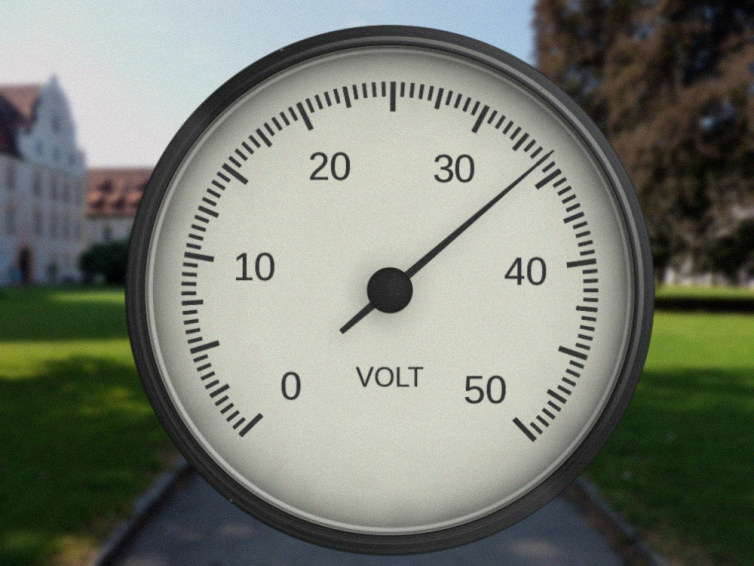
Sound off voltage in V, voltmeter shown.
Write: 34 V
